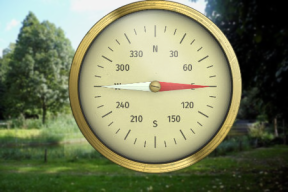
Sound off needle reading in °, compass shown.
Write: 90 °
